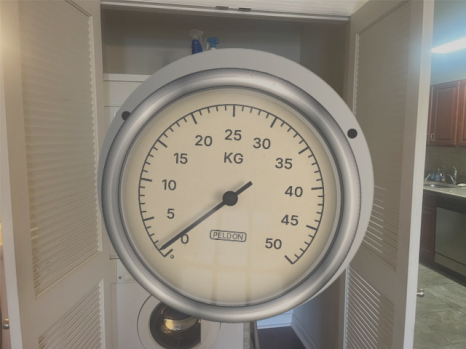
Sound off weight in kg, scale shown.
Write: 1 kg
